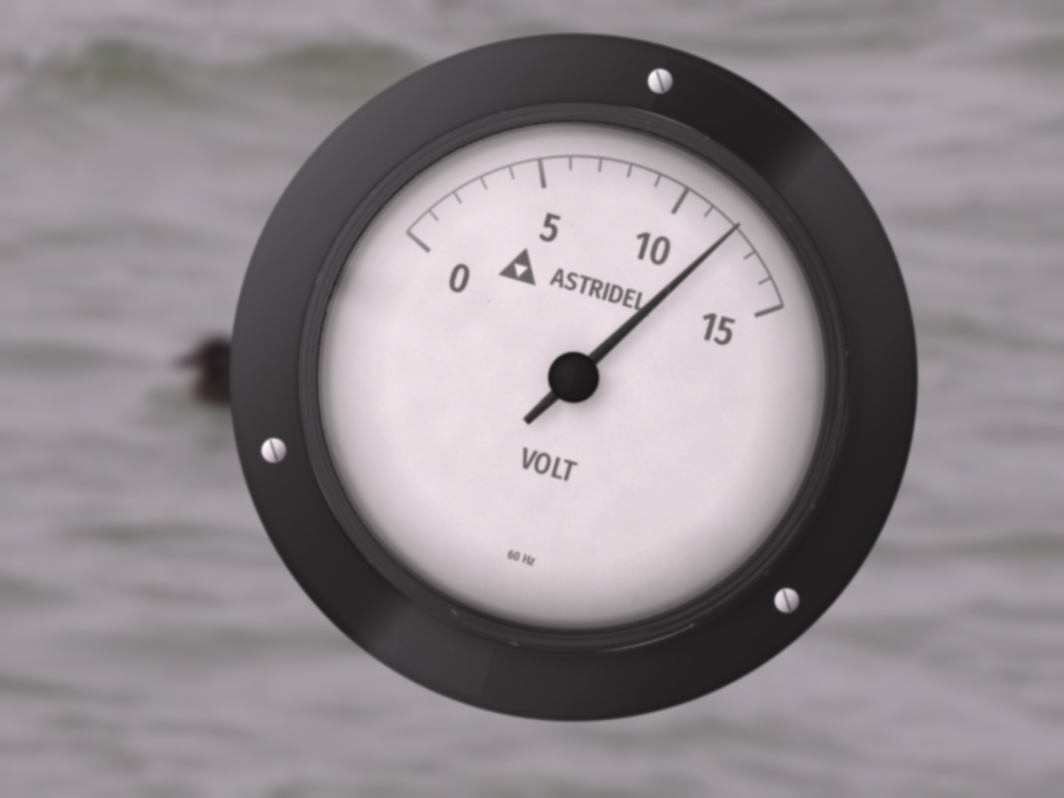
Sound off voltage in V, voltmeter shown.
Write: 12 V
